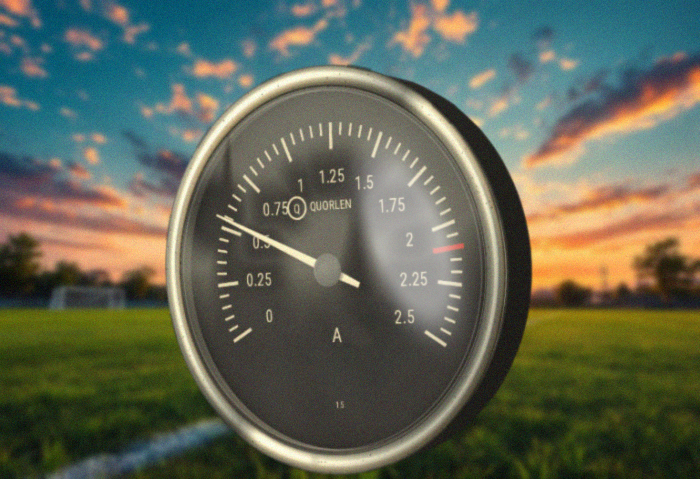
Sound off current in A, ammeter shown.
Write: 0.55 A
